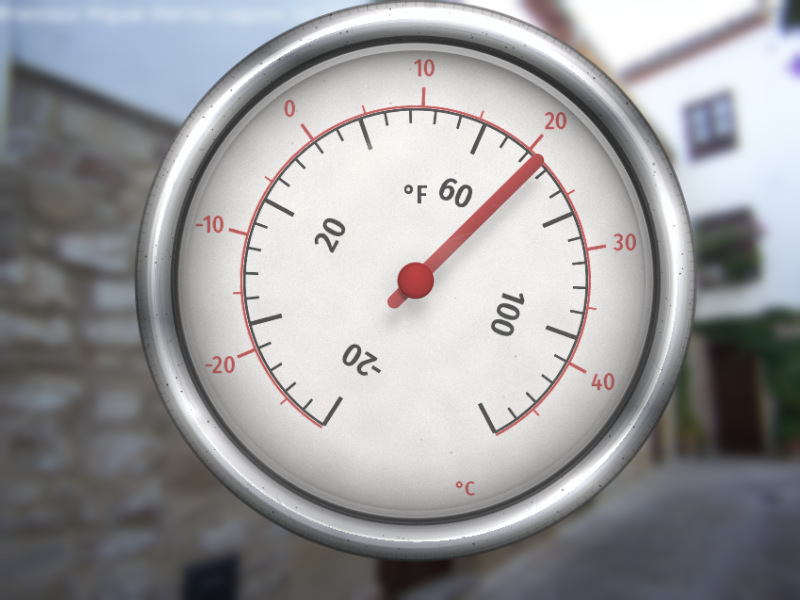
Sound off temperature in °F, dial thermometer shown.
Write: 70 °F
